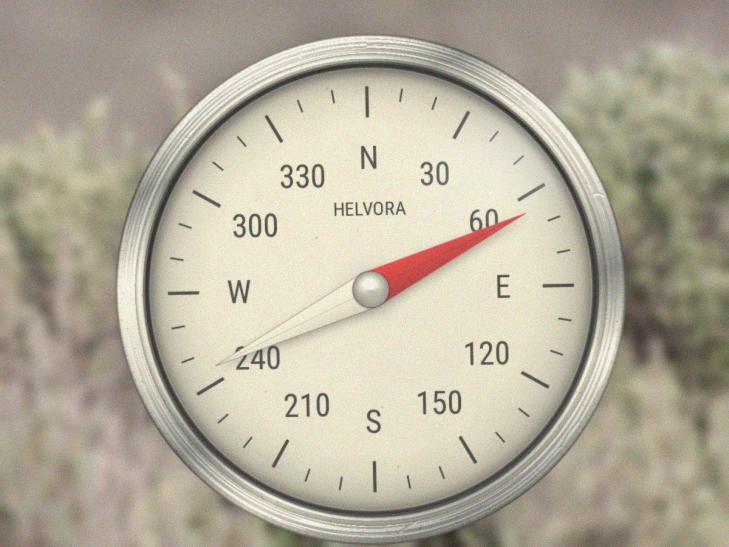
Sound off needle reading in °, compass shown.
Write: 65 °
